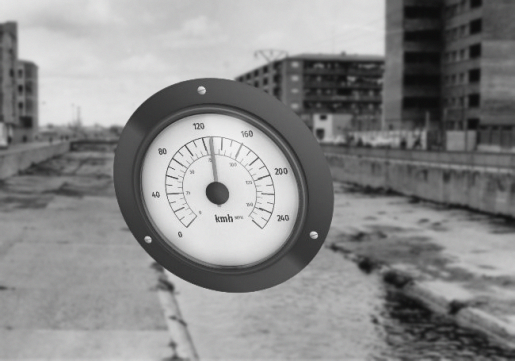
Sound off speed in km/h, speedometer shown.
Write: 130 km/h
